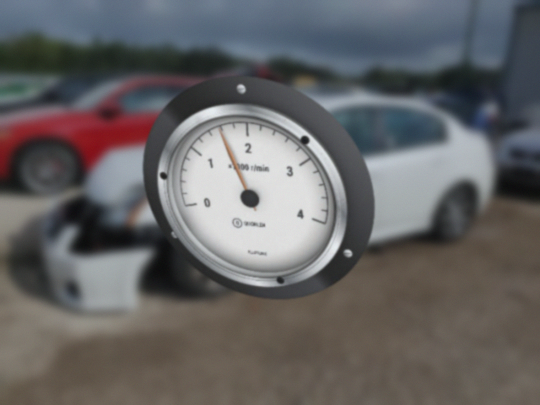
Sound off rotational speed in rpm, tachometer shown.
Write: 1600 rpm
